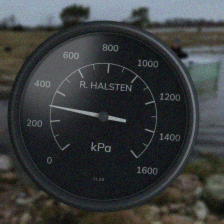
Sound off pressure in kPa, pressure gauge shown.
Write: 300 kPa
